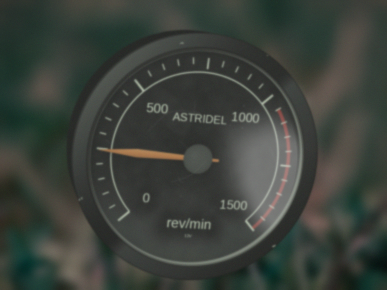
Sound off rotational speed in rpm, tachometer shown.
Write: 250 rpm
